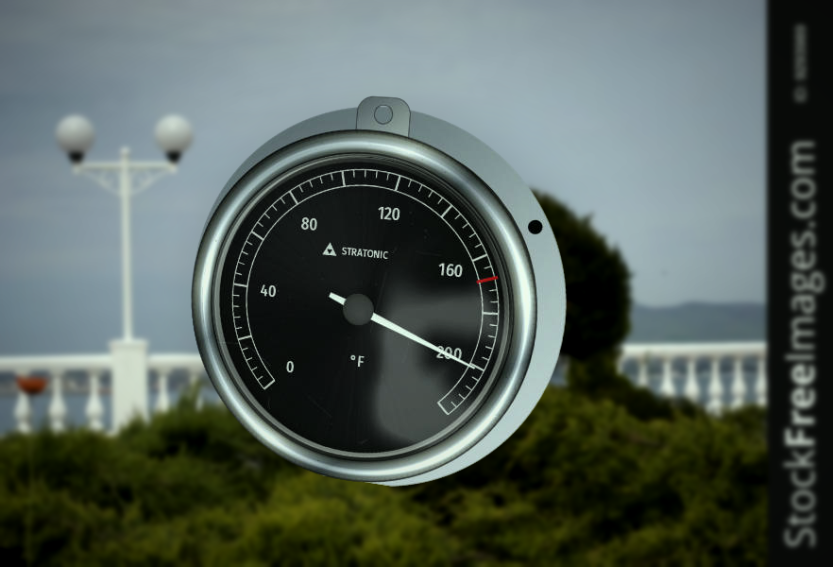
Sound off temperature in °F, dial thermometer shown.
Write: 200 °F
